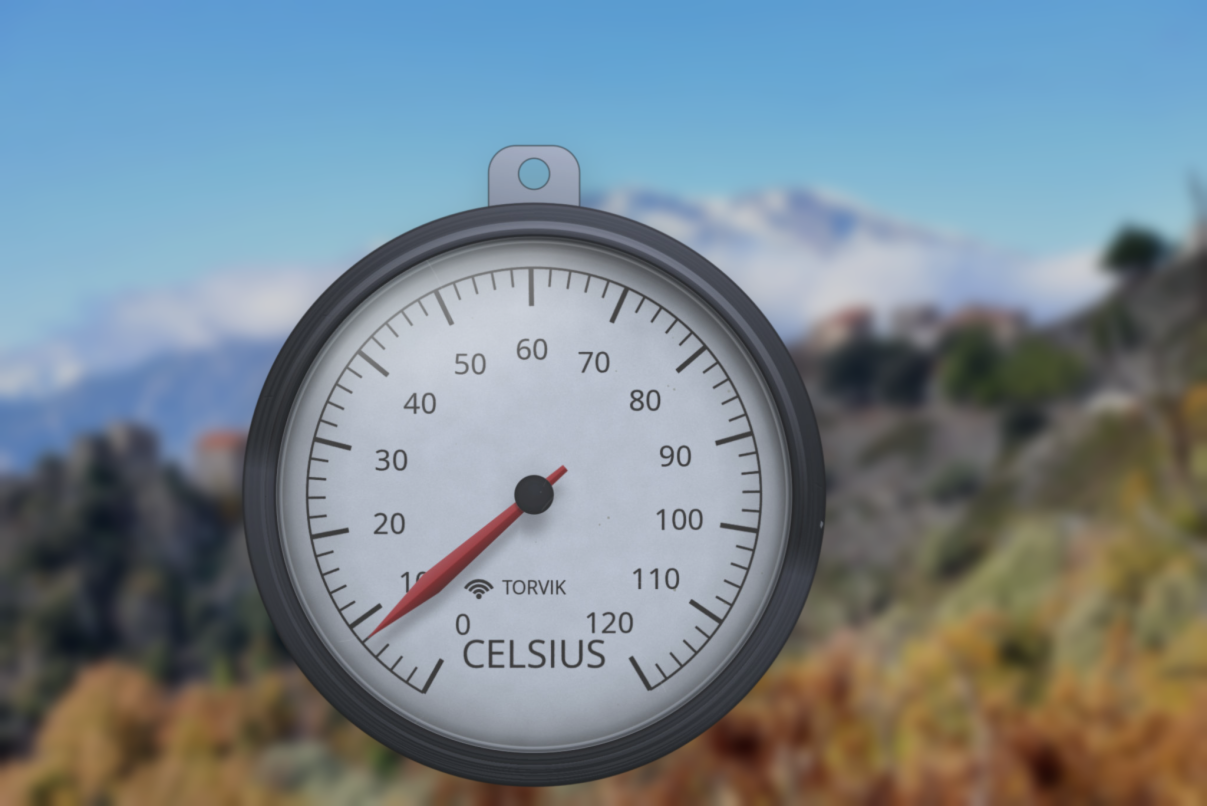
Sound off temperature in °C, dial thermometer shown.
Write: 8 °C
